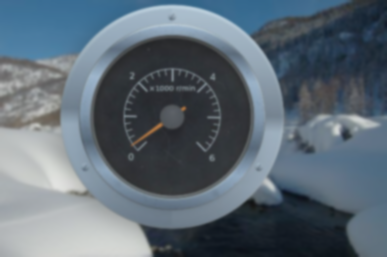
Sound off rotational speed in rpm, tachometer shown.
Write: 200 rpm
